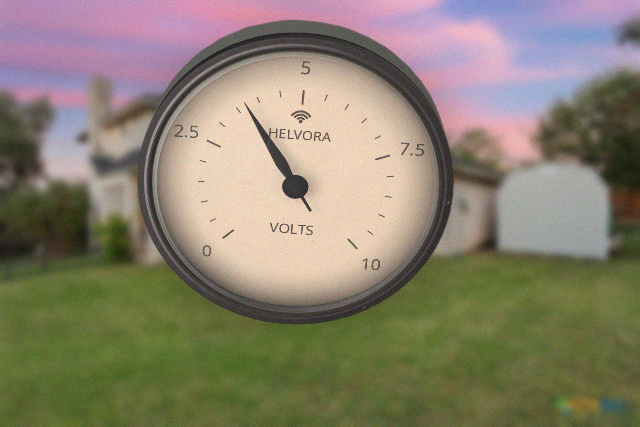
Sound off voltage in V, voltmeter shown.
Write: 3.75 V
